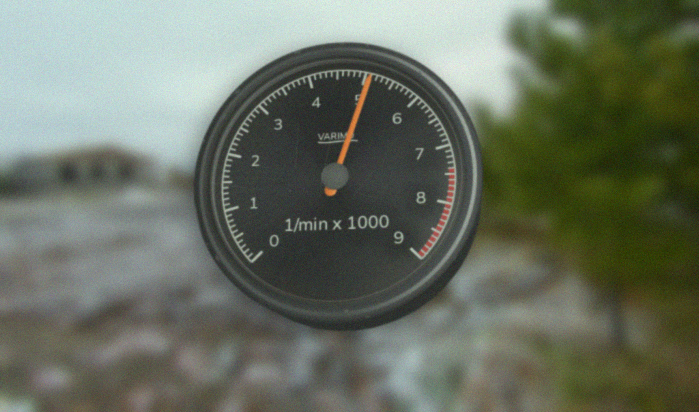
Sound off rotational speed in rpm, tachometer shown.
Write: 5100 rpm
